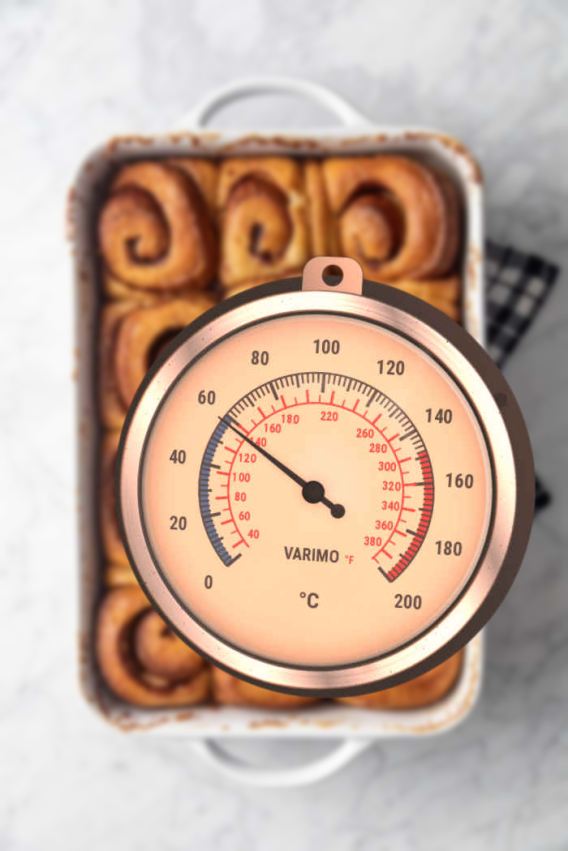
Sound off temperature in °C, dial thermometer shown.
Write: 58 °C
